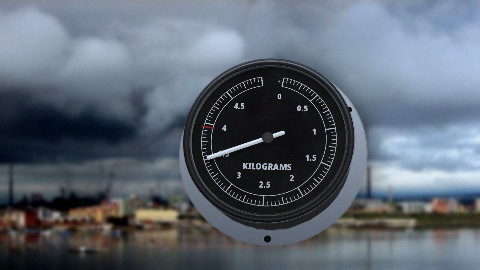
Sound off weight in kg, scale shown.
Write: 3.5 kg
